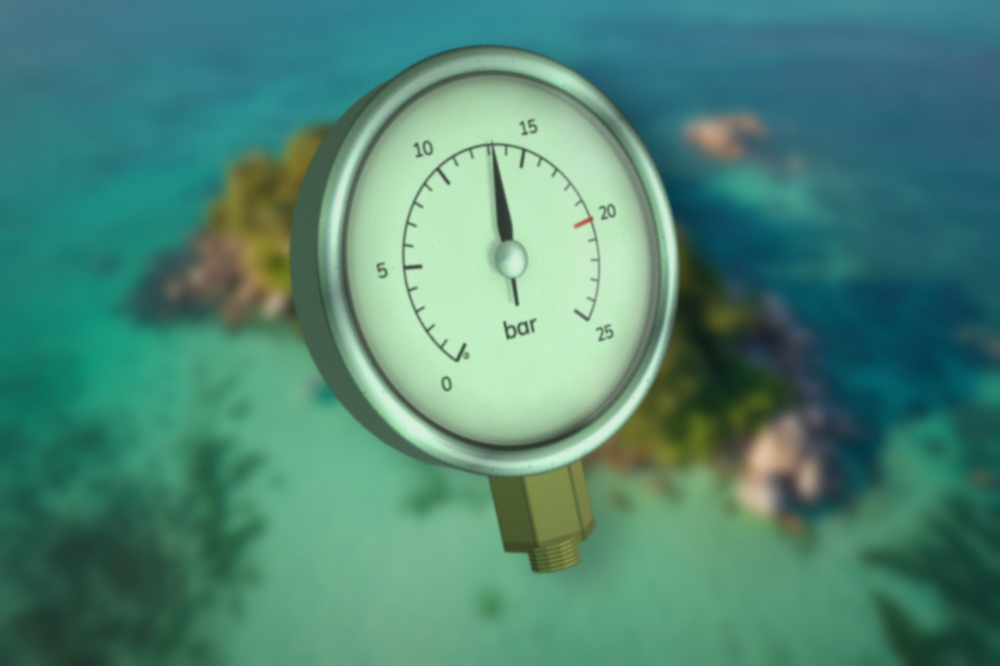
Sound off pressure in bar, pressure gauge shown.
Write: 13 bar
